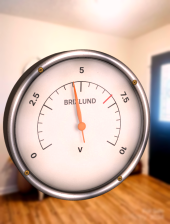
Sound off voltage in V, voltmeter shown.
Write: 4.5 V
